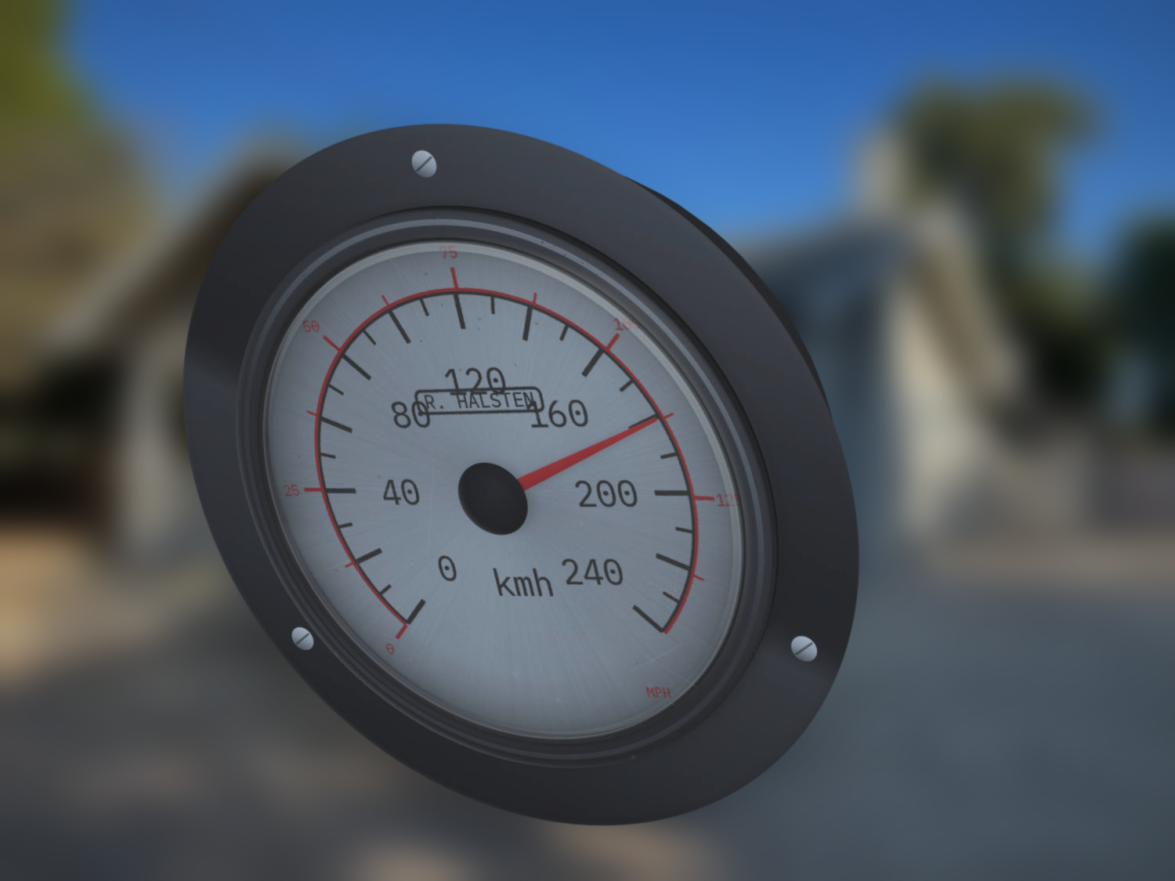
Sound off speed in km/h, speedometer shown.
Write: 180 km/h
